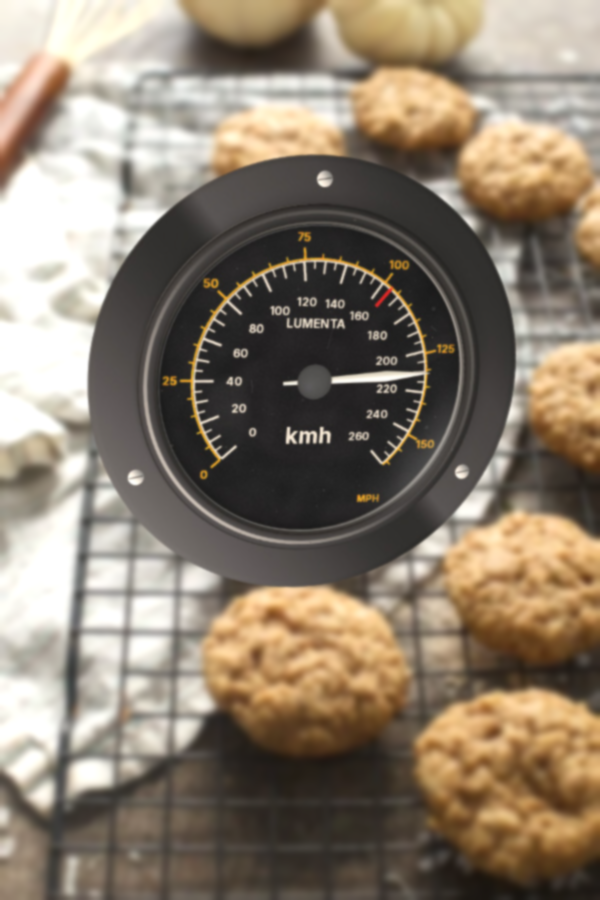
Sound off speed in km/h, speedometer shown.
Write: 210 km/h
